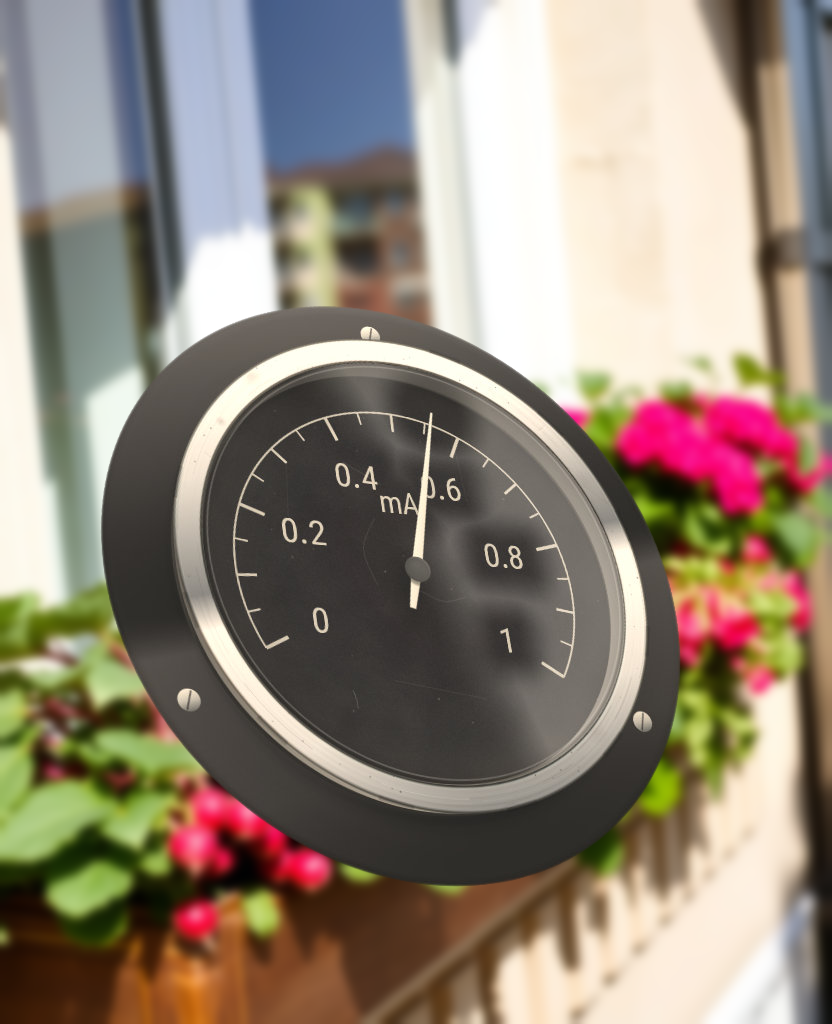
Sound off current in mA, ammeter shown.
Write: 0.55 mA
